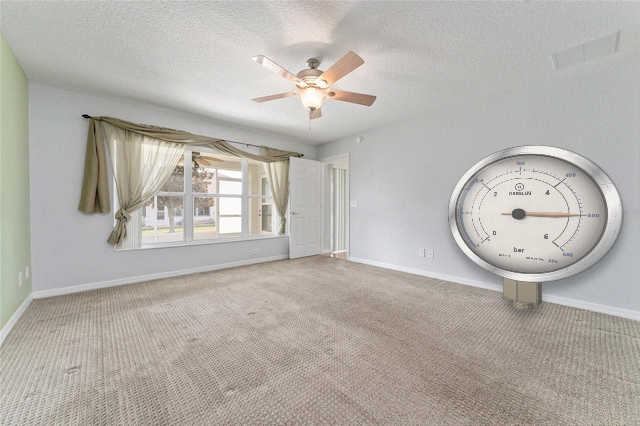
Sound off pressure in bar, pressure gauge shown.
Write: 5 bar
